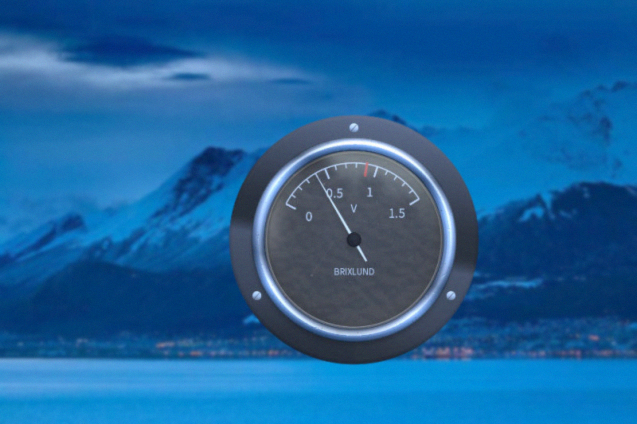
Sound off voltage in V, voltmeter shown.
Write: 0.4 V
